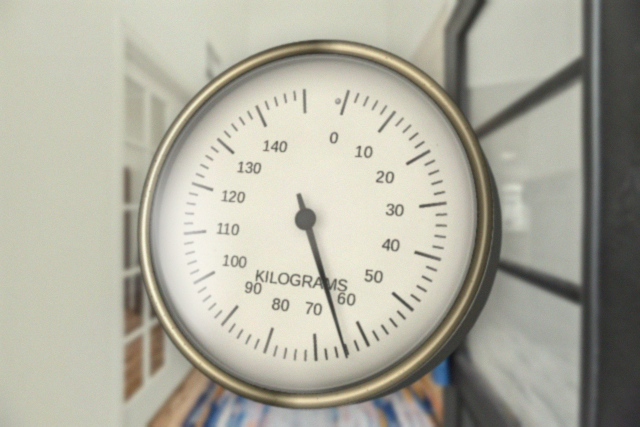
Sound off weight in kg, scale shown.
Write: 64 kg
